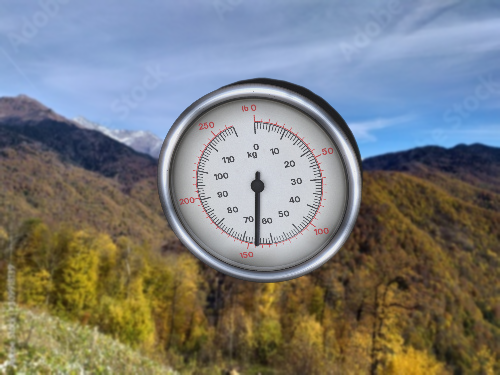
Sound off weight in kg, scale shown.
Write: 65 kg
